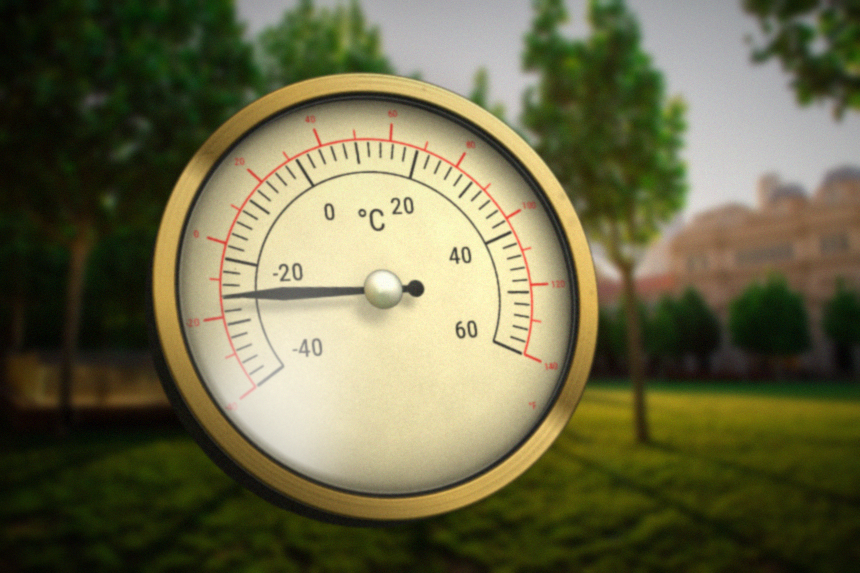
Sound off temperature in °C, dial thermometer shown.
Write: -26 °C
